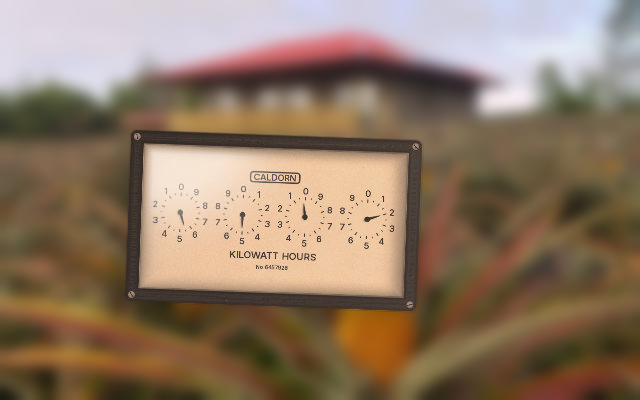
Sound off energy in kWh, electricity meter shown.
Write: 5502 kWh
